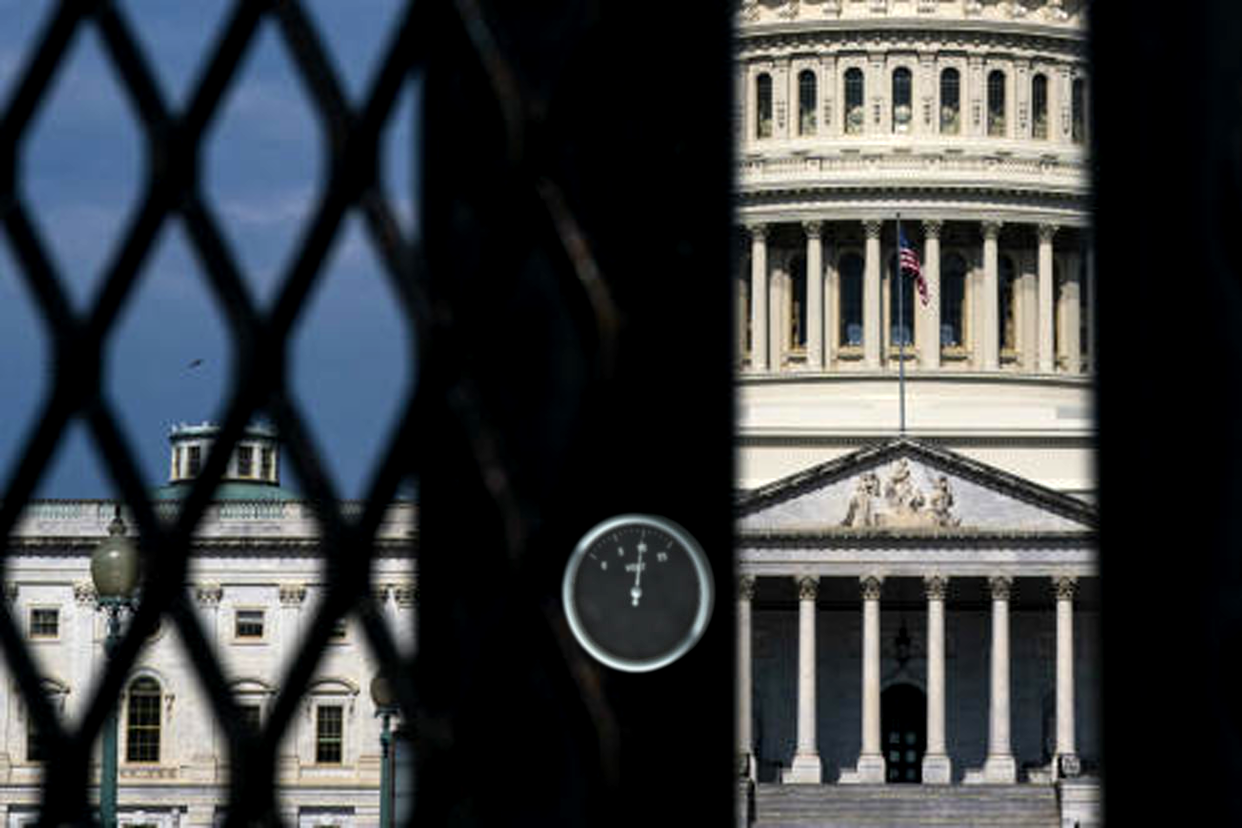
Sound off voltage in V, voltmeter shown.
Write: 10 V
